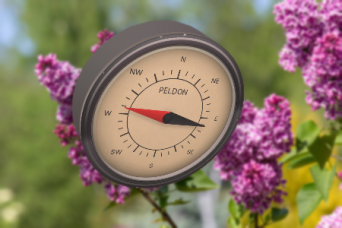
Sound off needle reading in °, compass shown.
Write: 280 °
